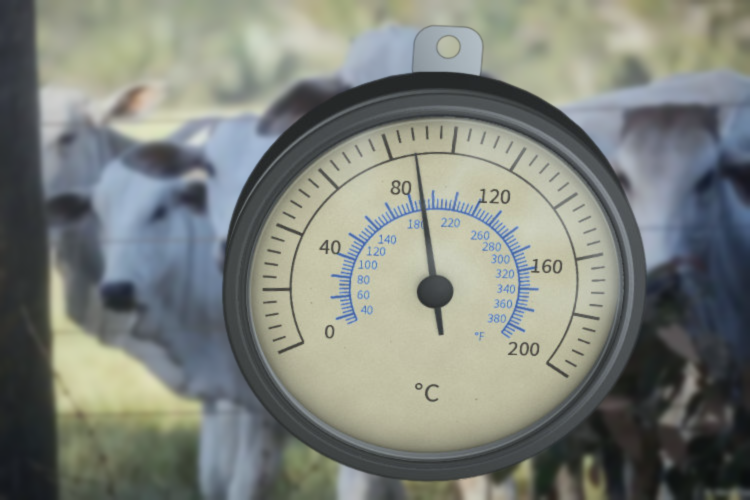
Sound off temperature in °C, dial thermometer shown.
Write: 88 °C
